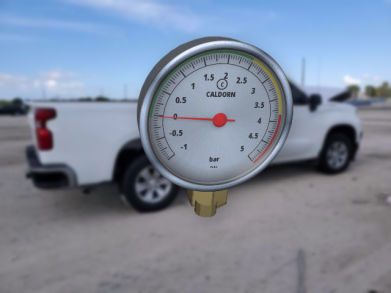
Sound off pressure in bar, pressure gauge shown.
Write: 0 bar
